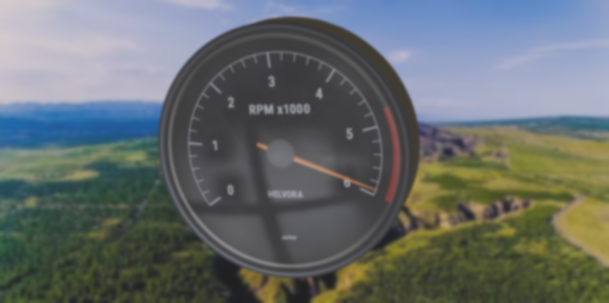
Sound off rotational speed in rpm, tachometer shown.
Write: 5900 rpm
